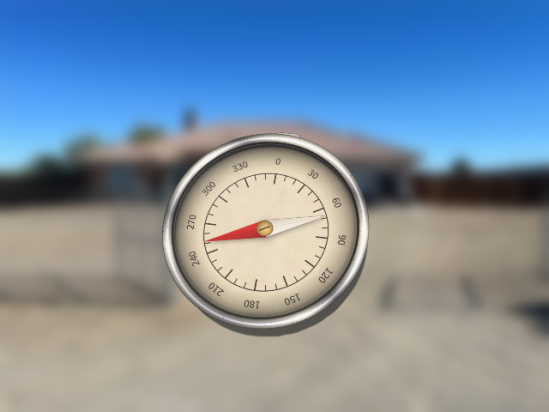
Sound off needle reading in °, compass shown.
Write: 250 °
